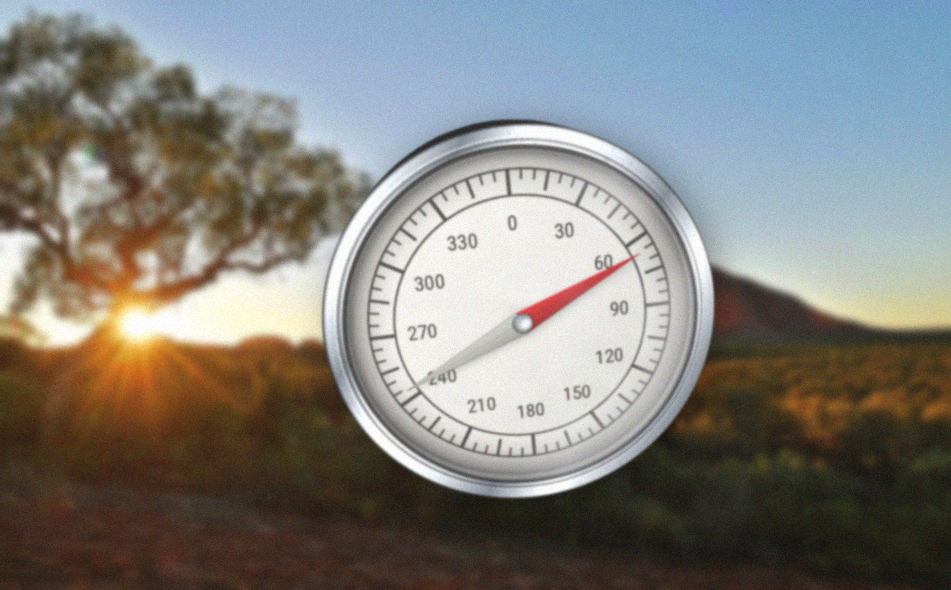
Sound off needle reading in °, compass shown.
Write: 65 °
